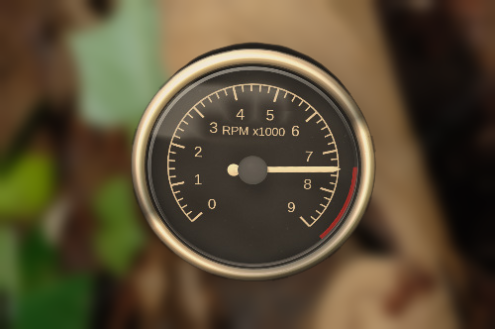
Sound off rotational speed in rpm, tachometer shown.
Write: 7400 rpm
